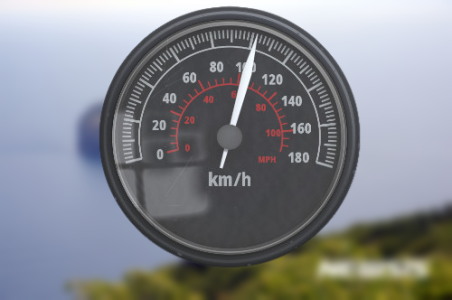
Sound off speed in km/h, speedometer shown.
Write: 102 km/h
